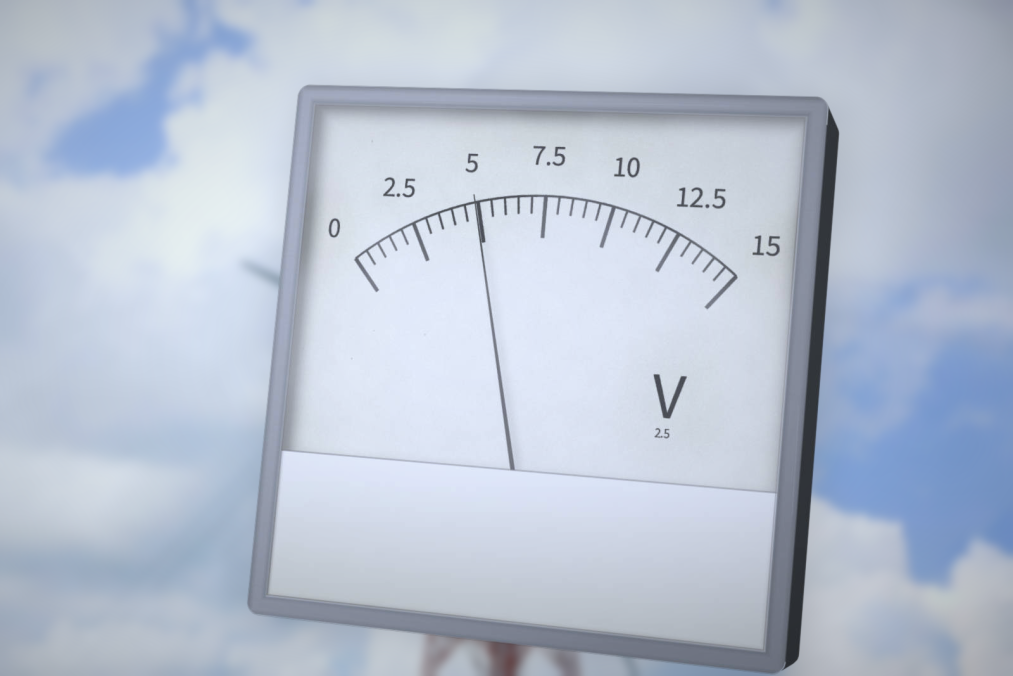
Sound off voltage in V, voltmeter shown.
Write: 5 V
